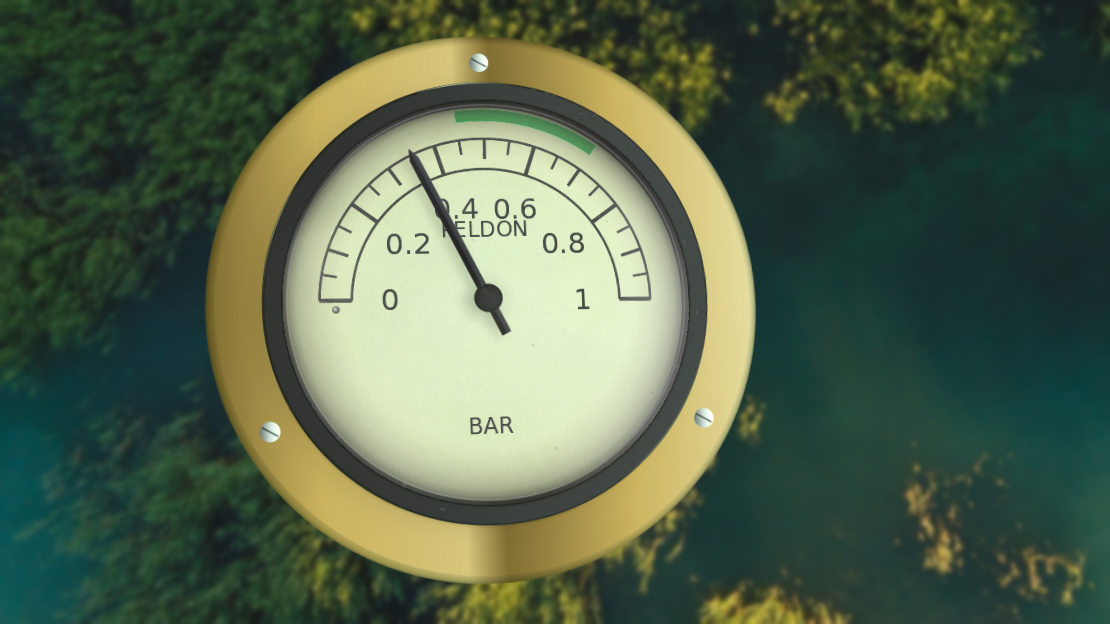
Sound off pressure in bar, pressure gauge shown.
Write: 0.35 bar
